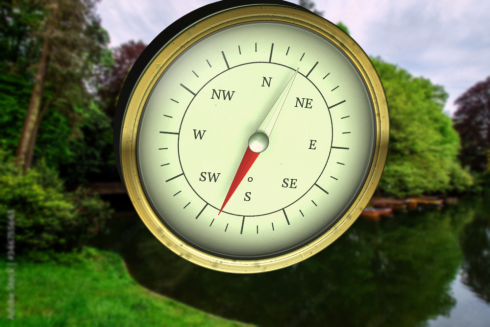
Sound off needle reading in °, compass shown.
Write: 200 °
